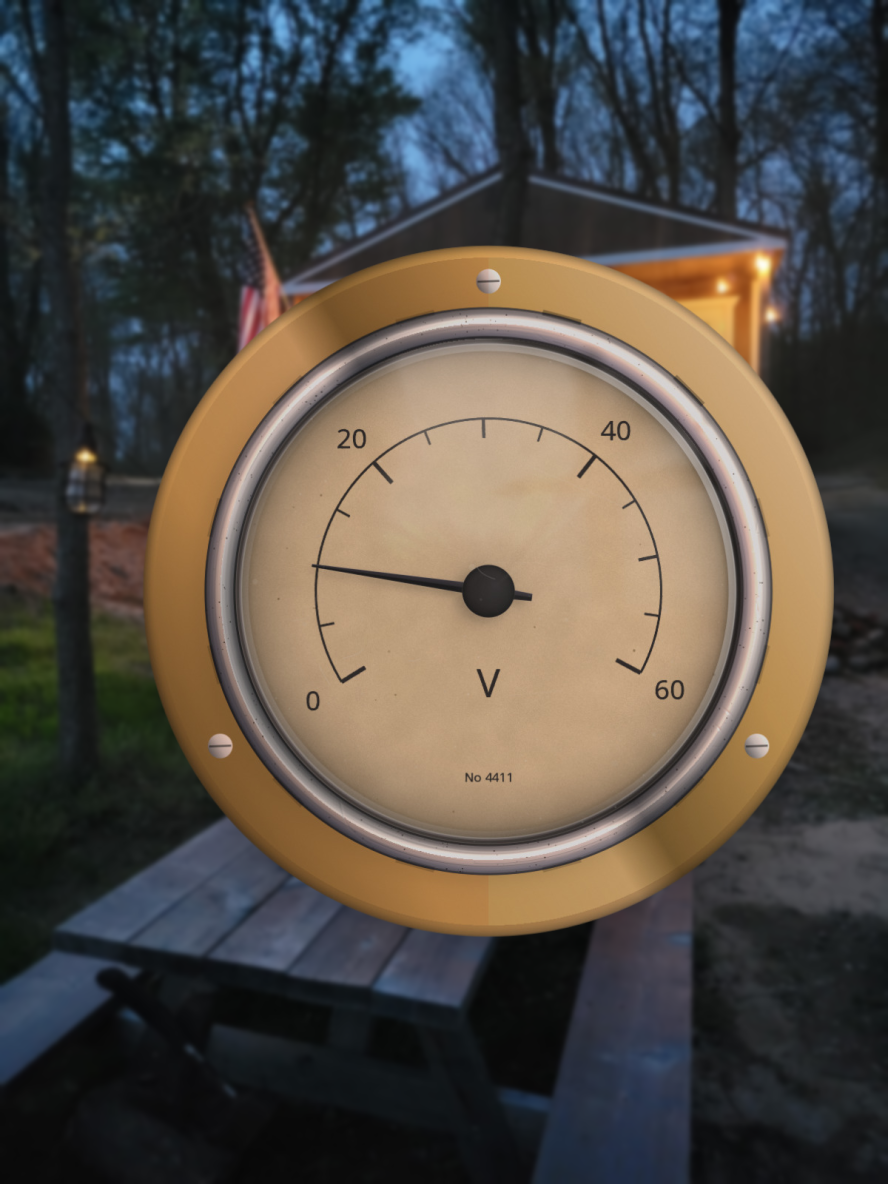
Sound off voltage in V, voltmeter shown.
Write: 10 V
